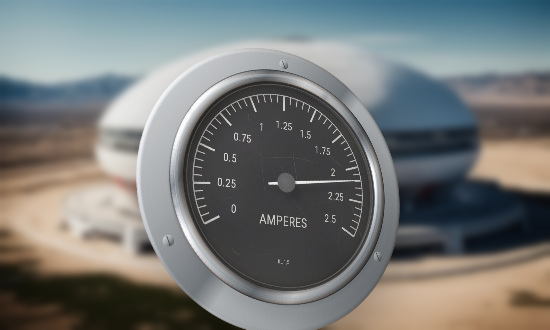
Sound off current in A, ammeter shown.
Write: 2.1 A
